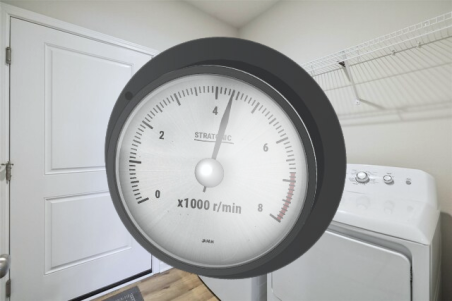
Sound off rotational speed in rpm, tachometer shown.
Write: 4400 rpm
